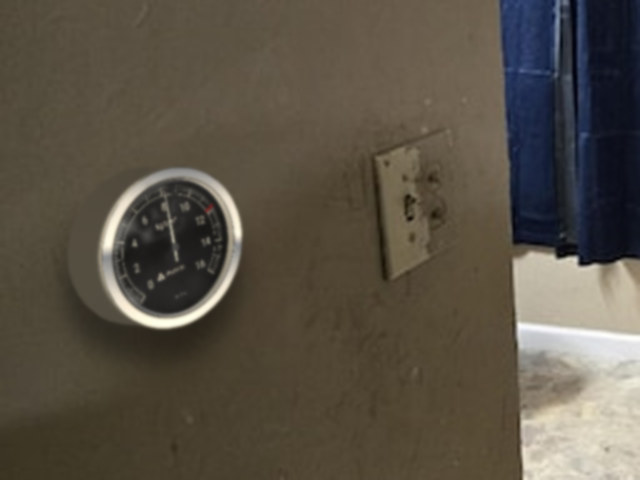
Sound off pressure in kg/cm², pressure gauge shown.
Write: 8 kg/cm²
